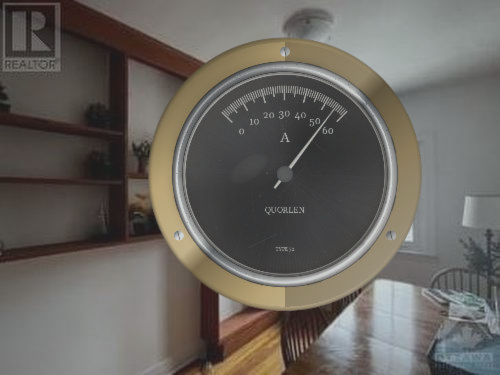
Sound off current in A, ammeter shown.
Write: 55 A
